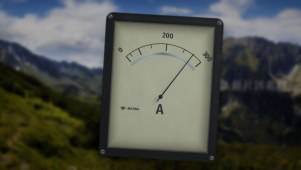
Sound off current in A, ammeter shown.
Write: 275 A
